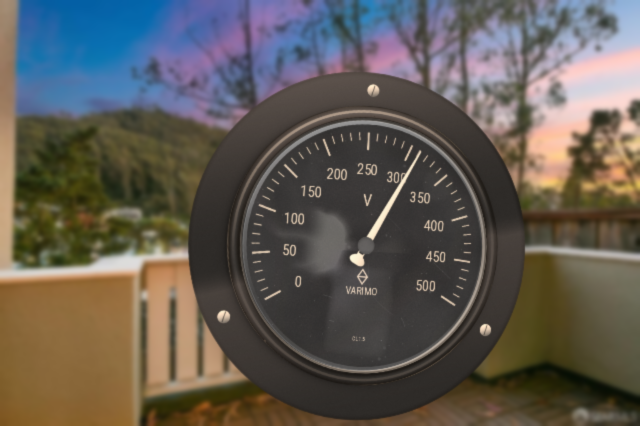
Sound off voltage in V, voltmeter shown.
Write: 310 V
